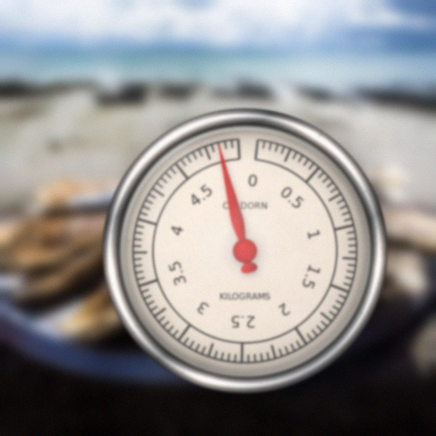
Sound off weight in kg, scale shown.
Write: 4.85 kg
